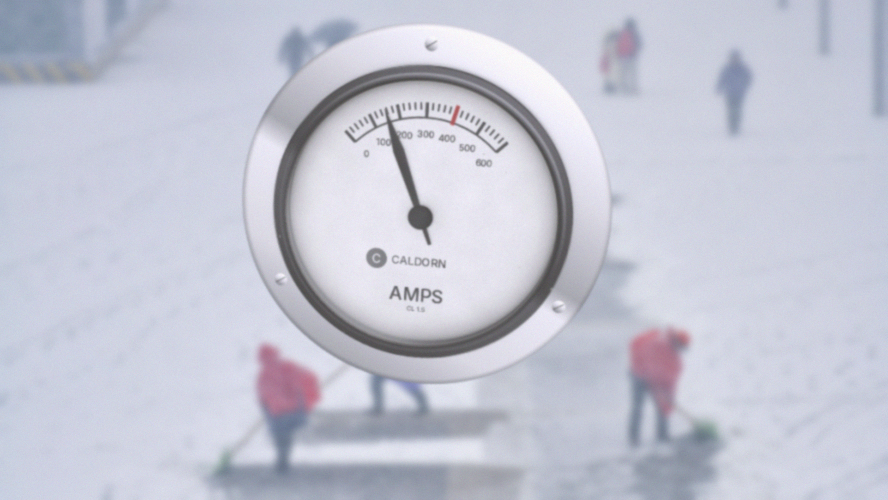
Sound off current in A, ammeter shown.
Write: 160 A
